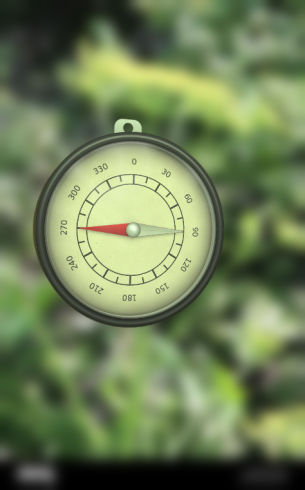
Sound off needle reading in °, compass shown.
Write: 270 °
